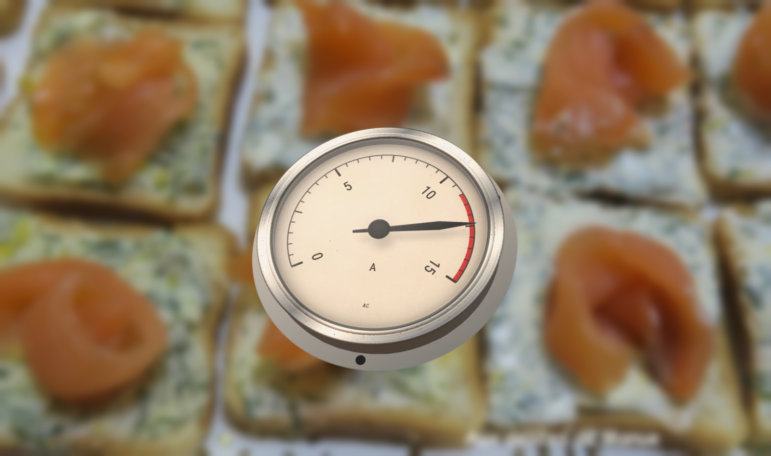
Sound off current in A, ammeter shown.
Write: 12.5 A
